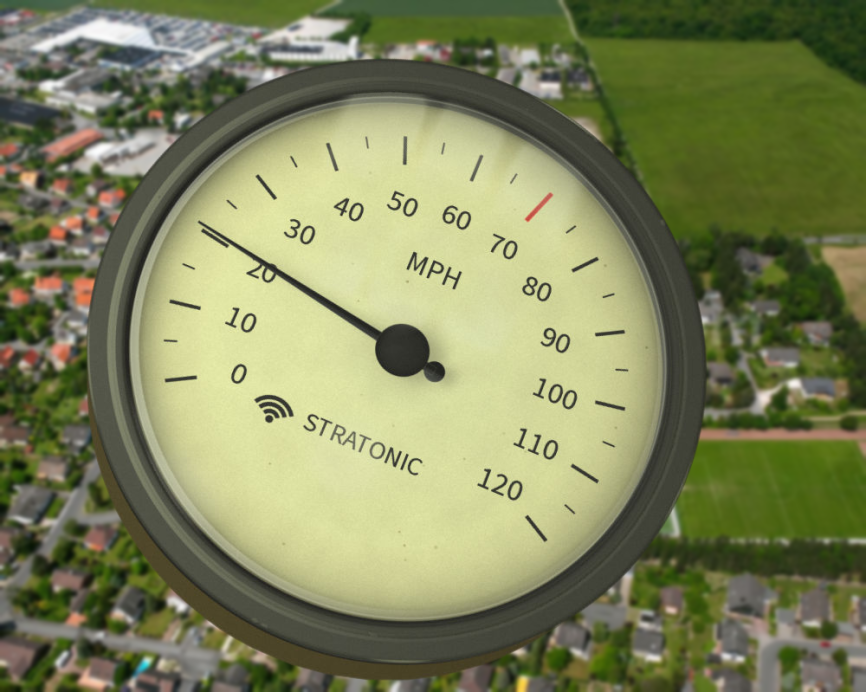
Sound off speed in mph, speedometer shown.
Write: 20 mph
